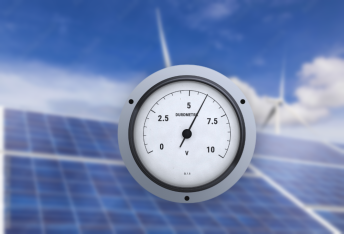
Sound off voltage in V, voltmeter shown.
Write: 6 V
